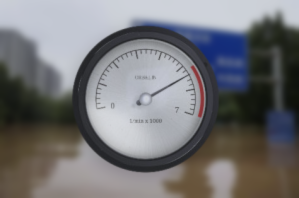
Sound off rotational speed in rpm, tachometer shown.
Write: 5400 rpm
